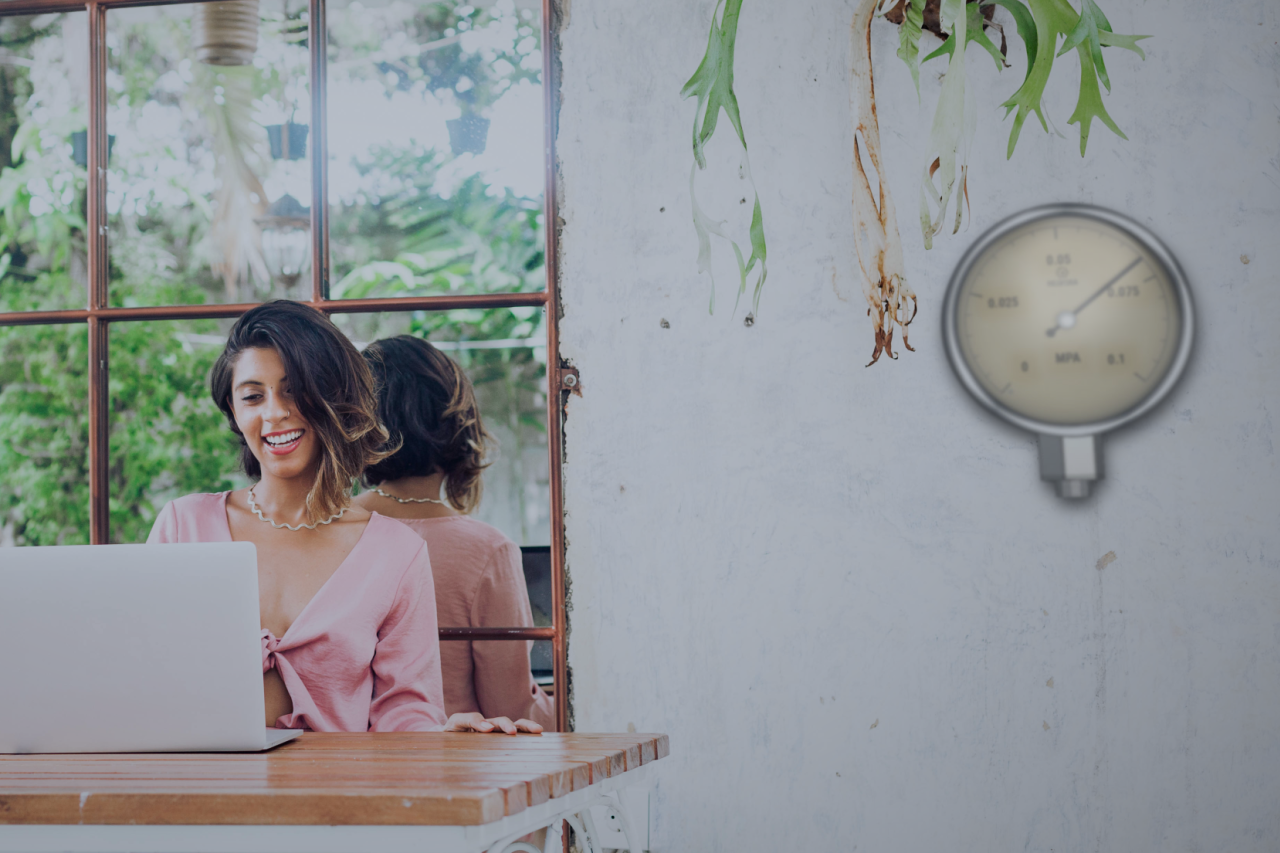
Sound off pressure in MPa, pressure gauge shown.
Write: 0.07 MPa
